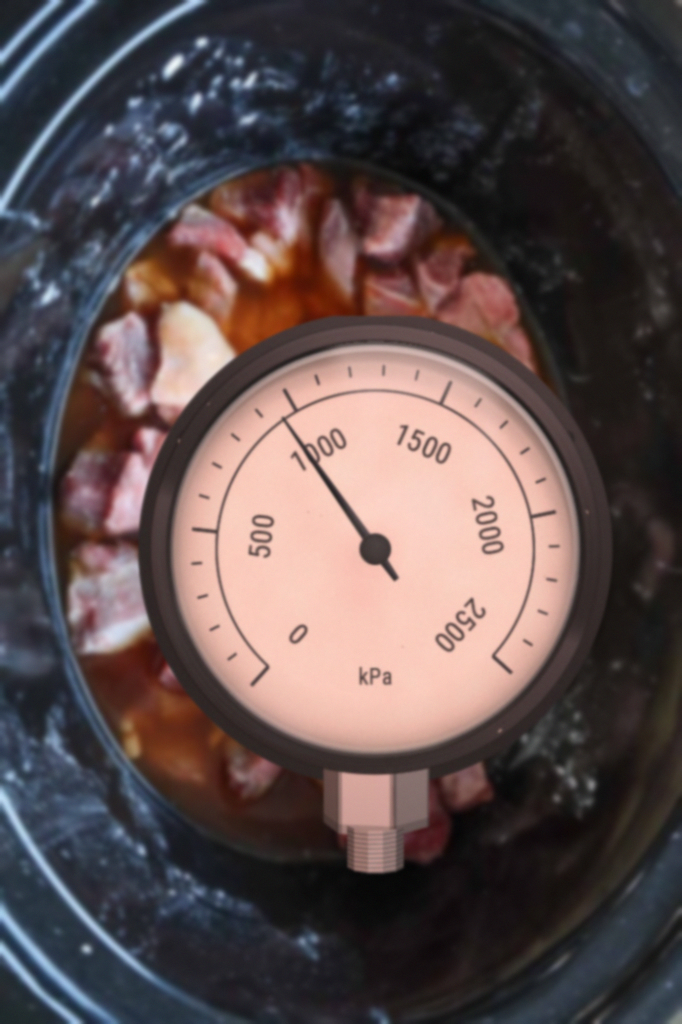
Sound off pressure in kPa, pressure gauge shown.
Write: 950 kPa
